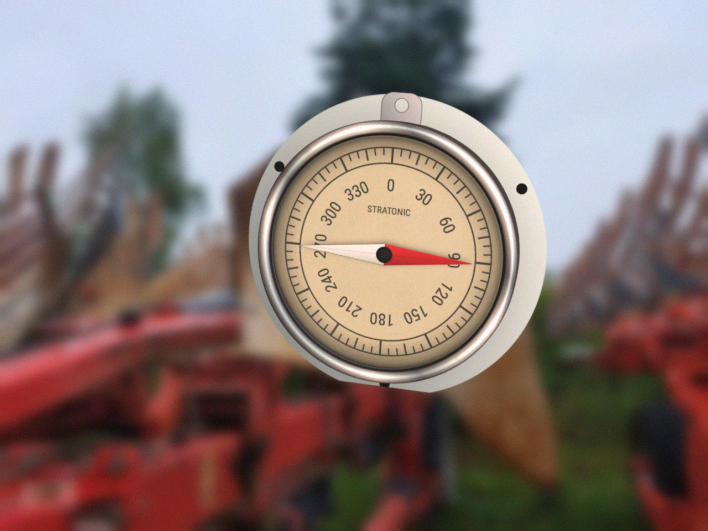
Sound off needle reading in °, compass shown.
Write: 90 °
